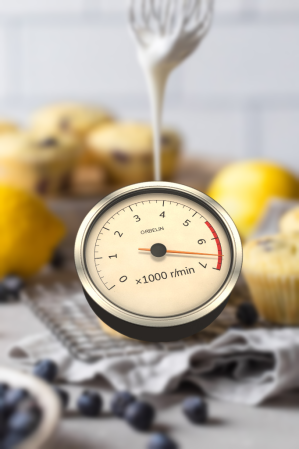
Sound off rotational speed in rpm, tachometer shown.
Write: 6600 rpm
